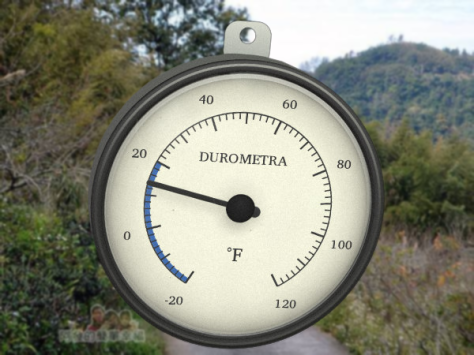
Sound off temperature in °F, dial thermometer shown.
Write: 14 °F
